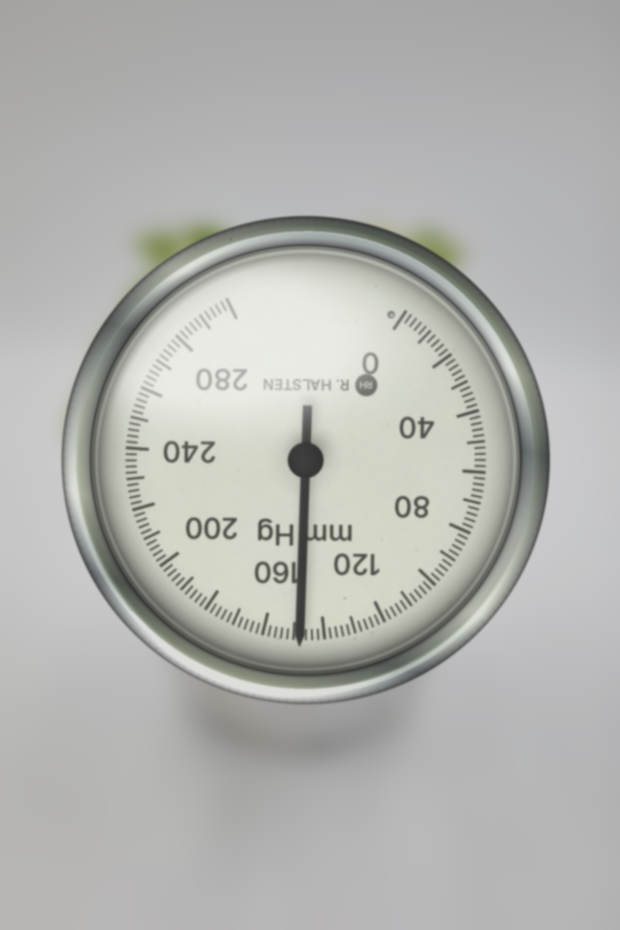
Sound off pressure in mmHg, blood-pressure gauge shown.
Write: 148 mmHg
